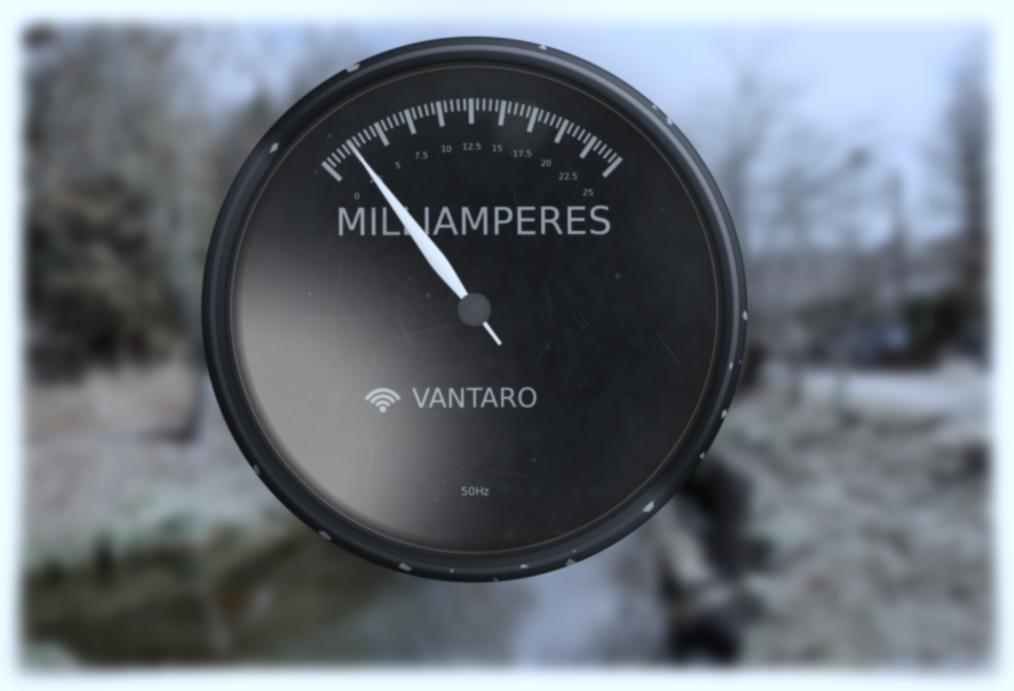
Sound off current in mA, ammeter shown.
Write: 2.5 mA
